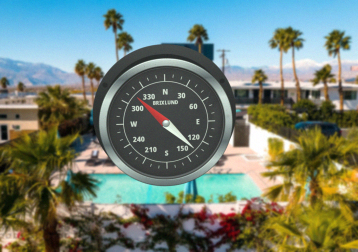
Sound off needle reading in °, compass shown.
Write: 315 °
